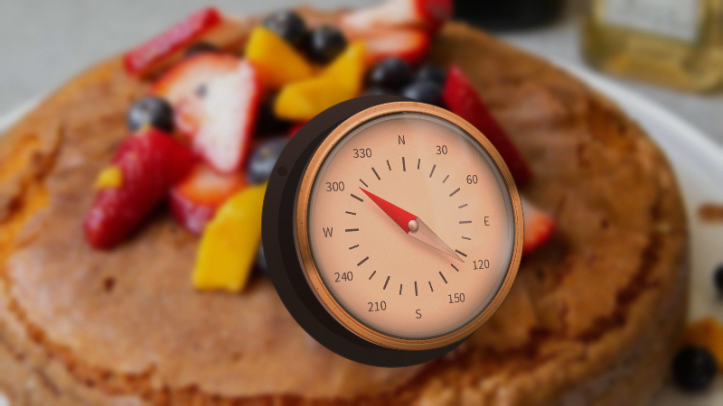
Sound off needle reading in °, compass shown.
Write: 307.5 °
